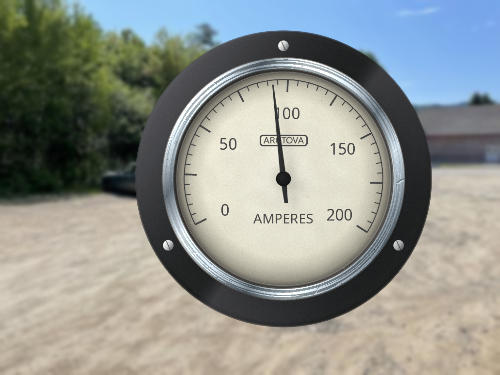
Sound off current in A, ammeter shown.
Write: 92.5 A
